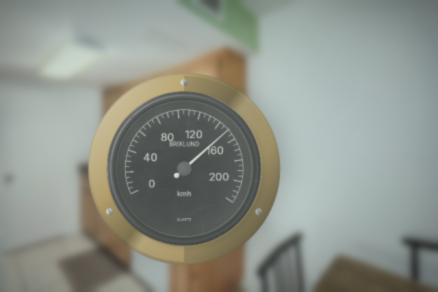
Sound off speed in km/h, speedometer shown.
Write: 150 km/h
